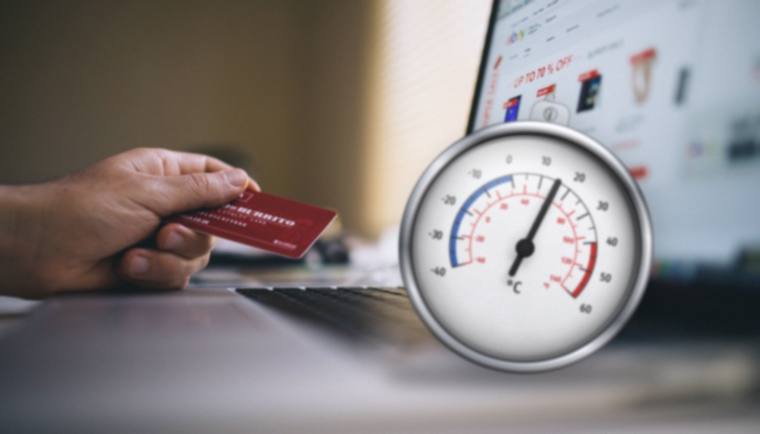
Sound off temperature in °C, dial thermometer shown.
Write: 15 °C
